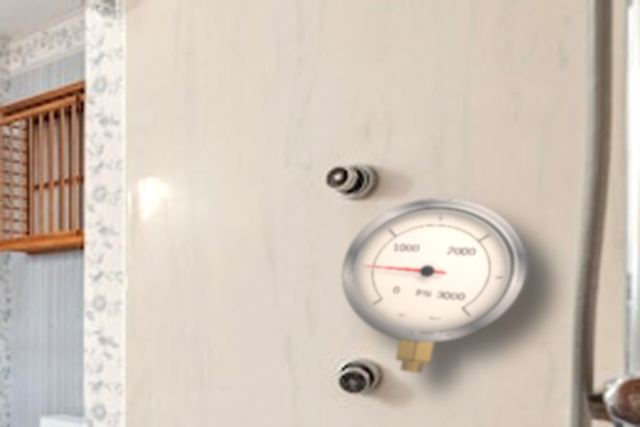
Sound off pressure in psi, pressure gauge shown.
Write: 500 psi
